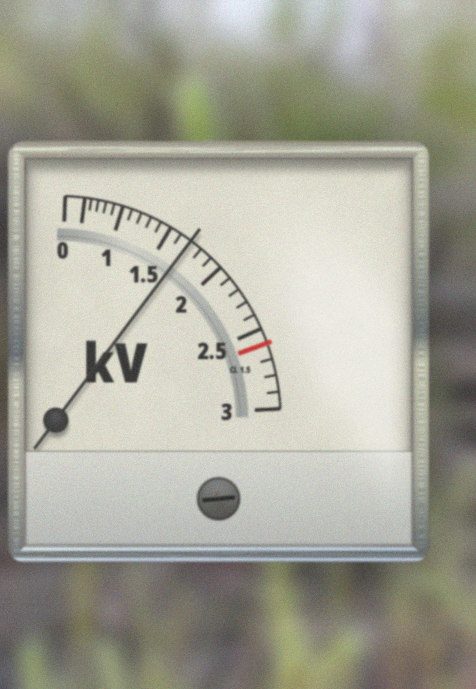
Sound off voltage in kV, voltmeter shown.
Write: 1.7 kV
